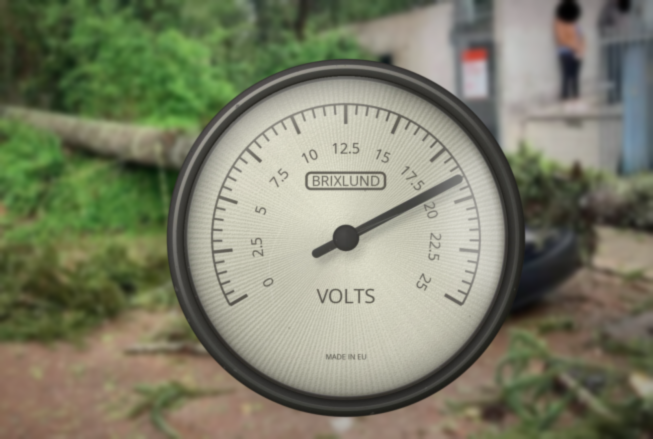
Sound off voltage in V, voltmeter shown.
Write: 19 V
